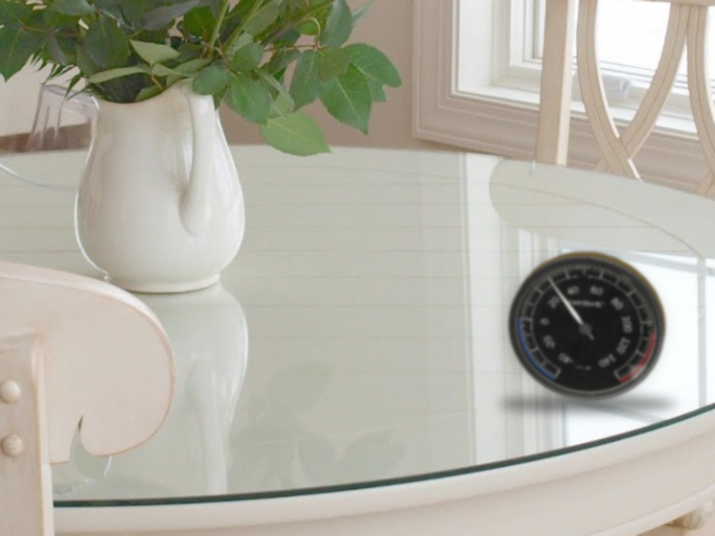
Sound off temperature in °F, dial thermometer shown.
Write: 30 °F
